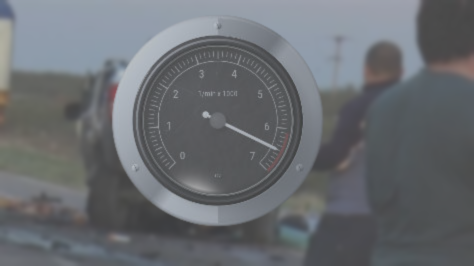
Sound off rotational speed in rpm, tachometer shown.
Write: 6500 rpm
